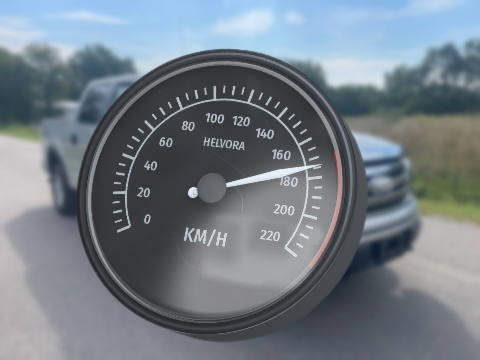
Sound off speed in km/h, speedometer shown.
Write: 175 km/h
